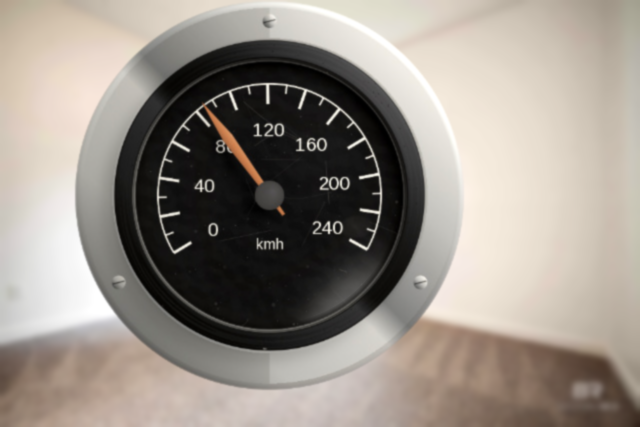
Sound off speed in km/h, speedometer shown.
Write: 85 km/h
